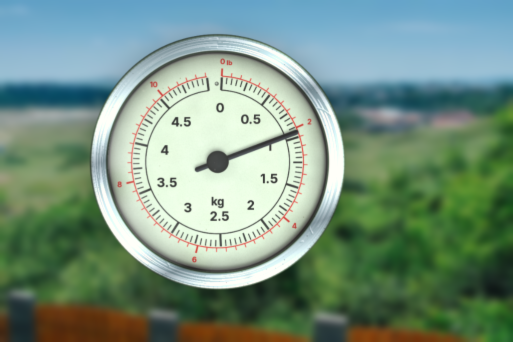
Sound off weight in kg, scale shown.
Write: 0.95 kg
